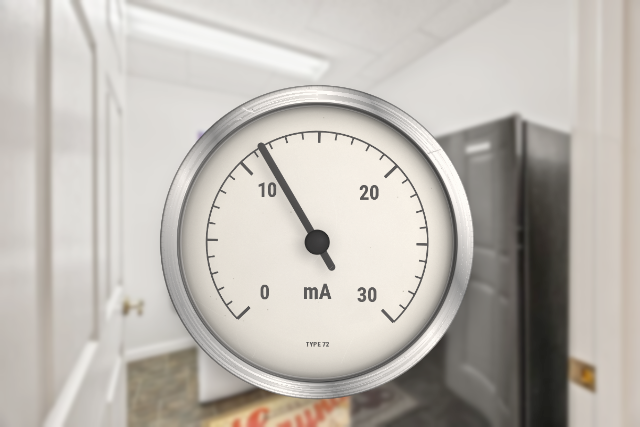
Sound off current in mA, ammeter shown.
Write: 11.5 mA
